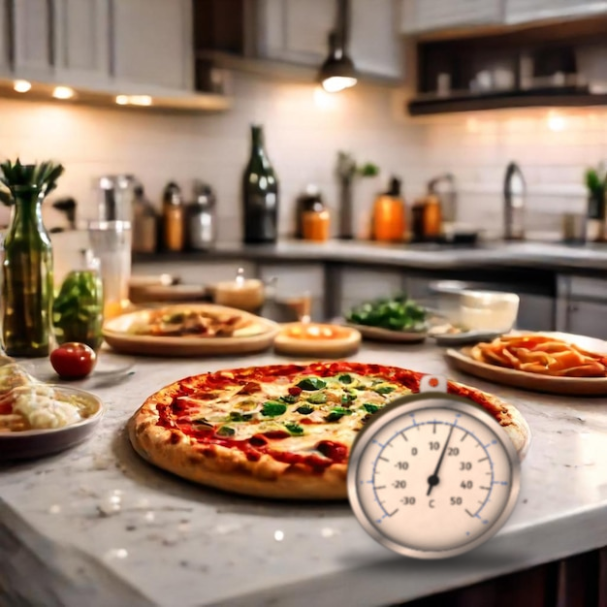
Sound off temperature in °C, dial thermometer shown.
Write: 15 °C
